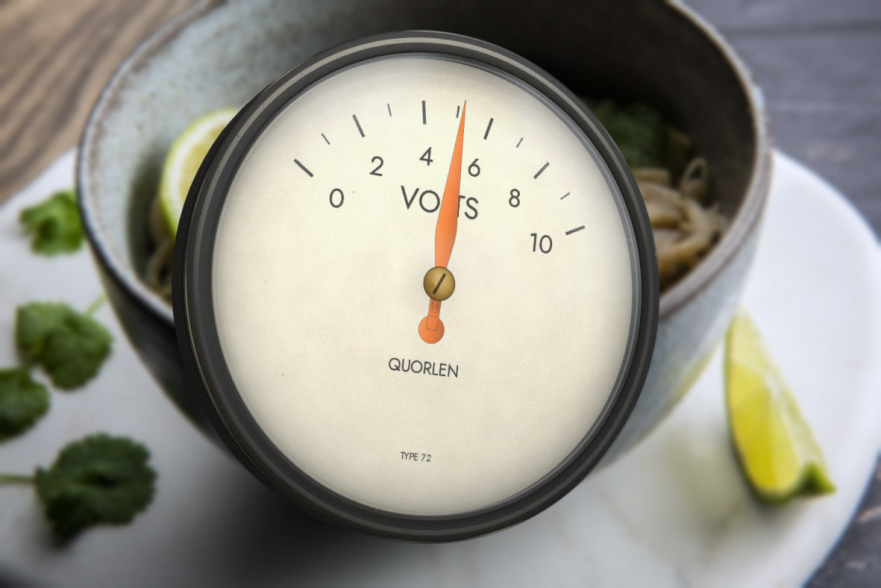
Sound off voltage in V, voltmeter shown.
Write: 5 V
